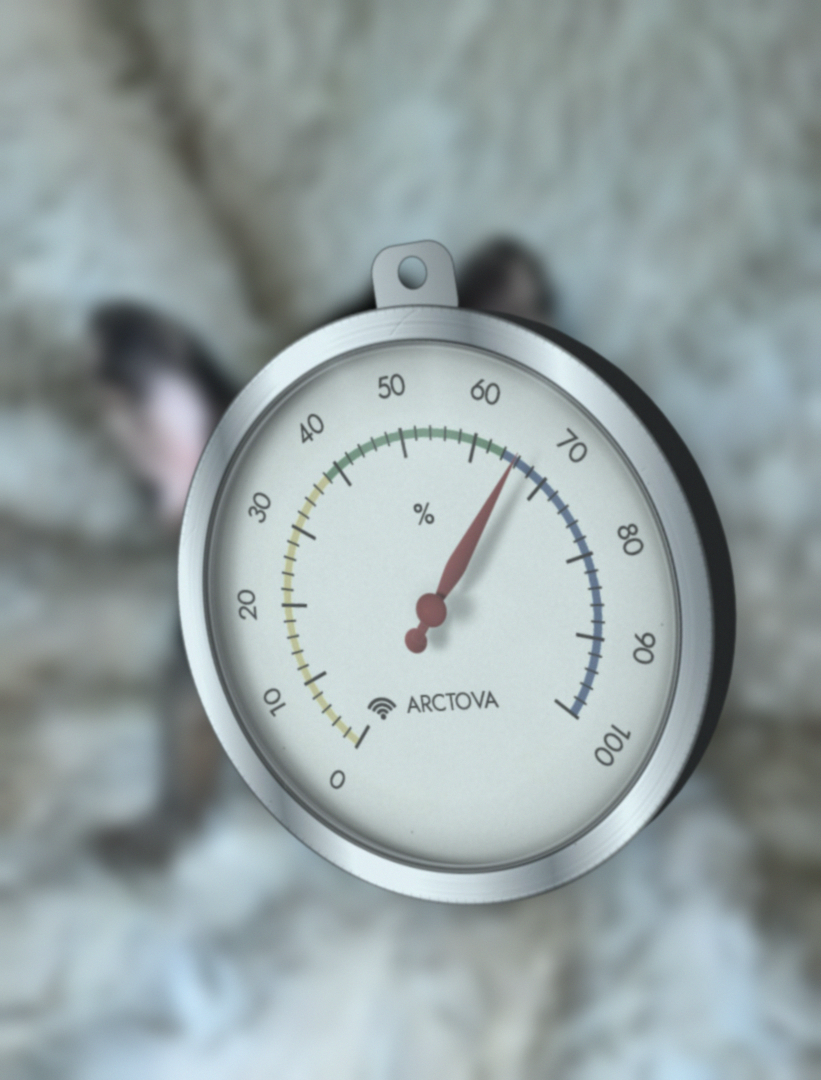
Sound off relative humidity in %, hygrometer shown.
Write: 66 %
